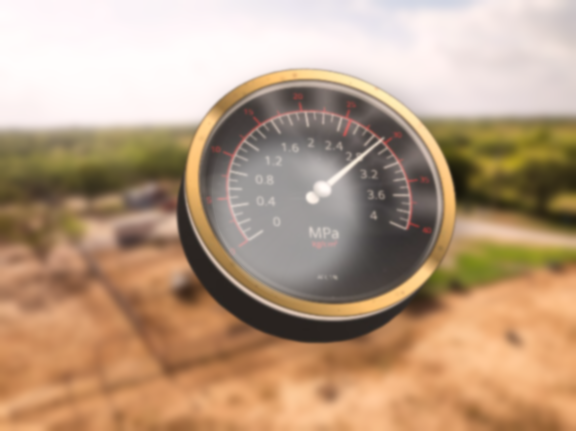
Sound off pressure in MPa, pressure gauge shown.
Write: 2.9 MPa
